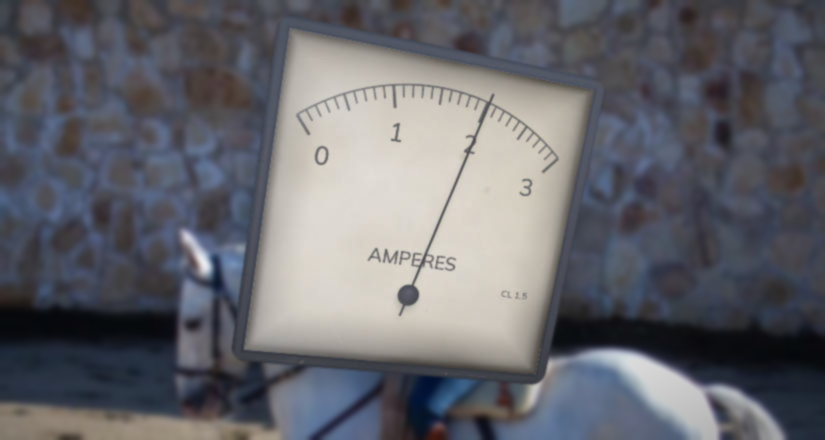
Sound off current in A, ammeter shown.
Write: 2 A
